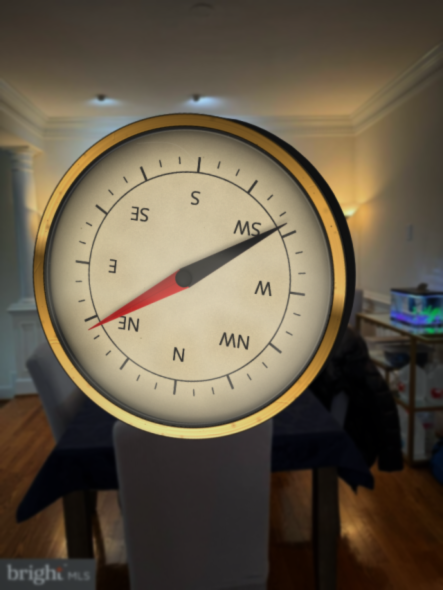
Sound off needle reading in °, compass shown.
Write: 55 °
